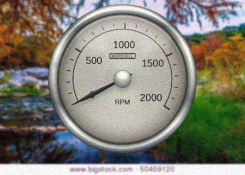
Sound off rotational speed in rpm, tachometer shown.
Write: 0 rpm
